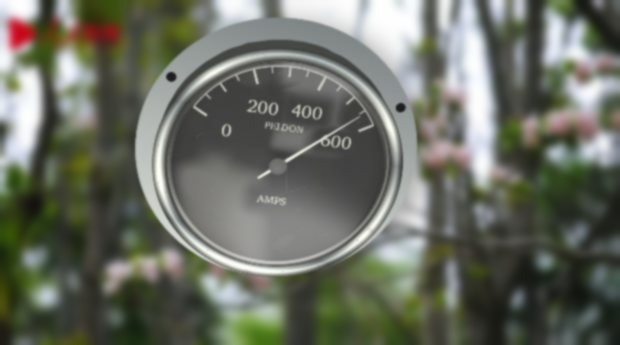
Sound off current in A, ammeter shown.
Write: 550 A
